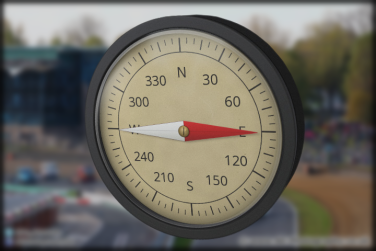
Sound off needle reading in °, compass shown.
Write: 90 °
